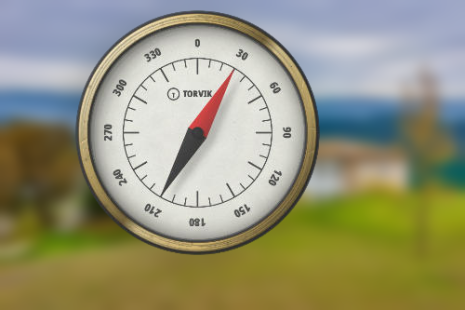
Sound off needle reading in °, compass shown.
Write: 30 °
